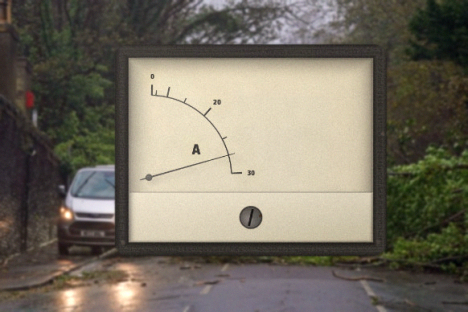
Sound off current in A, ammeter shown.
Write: 27.5 A
